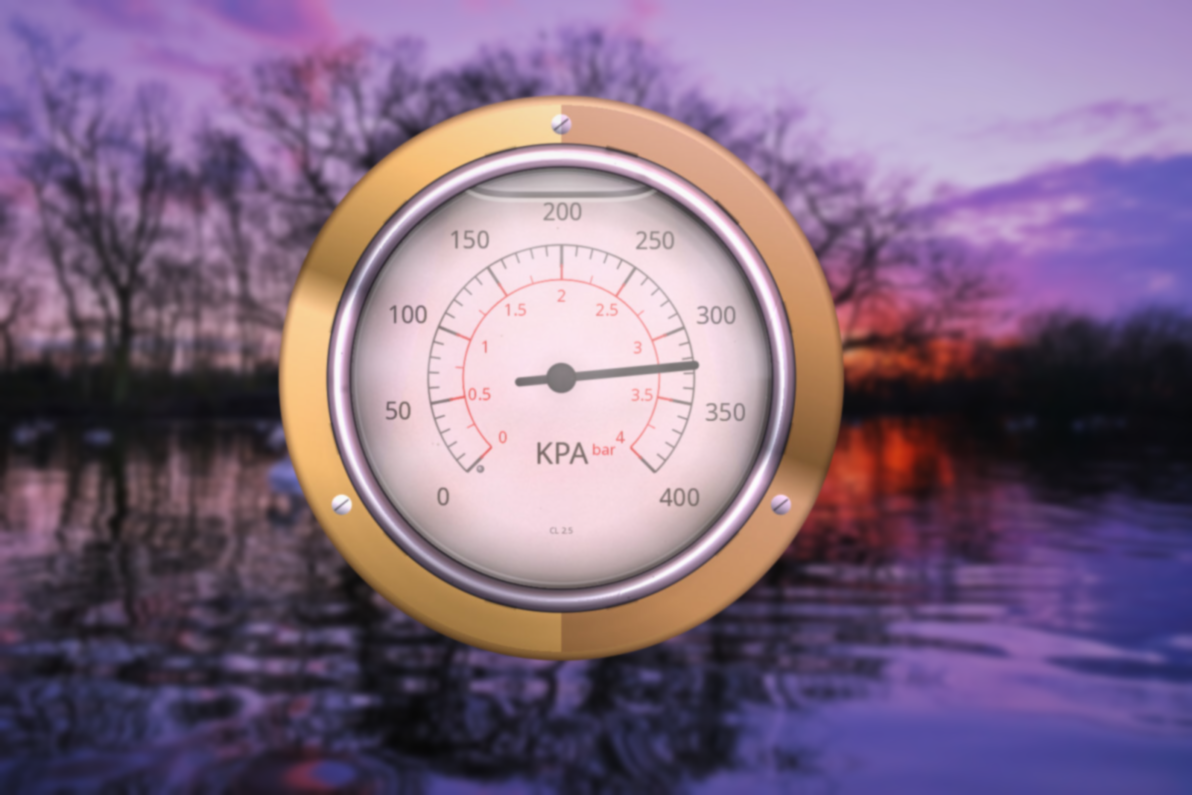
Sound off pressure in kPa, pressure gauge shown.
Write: 325 kPa
